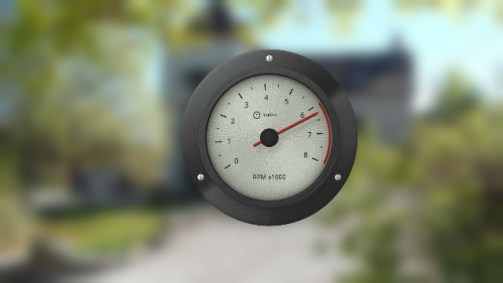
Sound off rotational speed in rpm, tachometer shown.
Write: 6250 rpm
